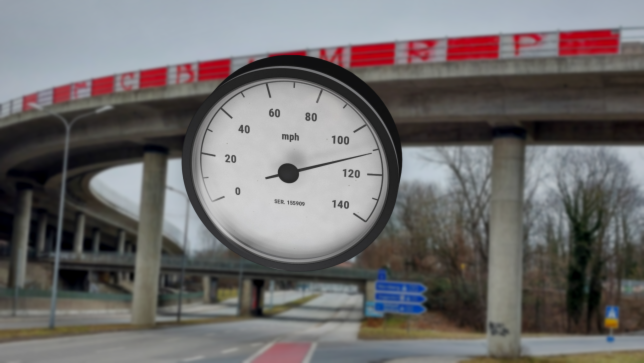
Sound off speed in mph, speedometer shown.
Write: 110 mph
